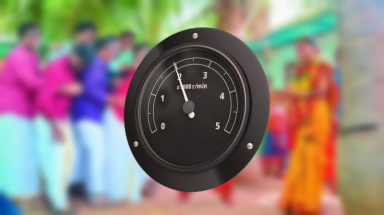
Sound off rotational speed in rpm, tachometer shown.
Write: 2000 rpm
